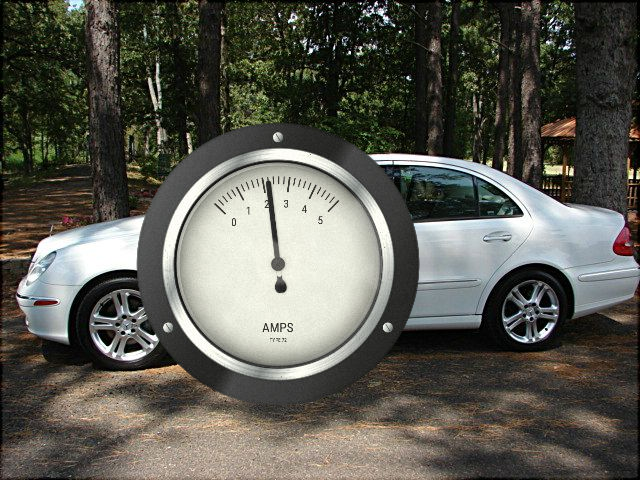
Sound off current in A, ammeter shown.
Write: 2.2 A
